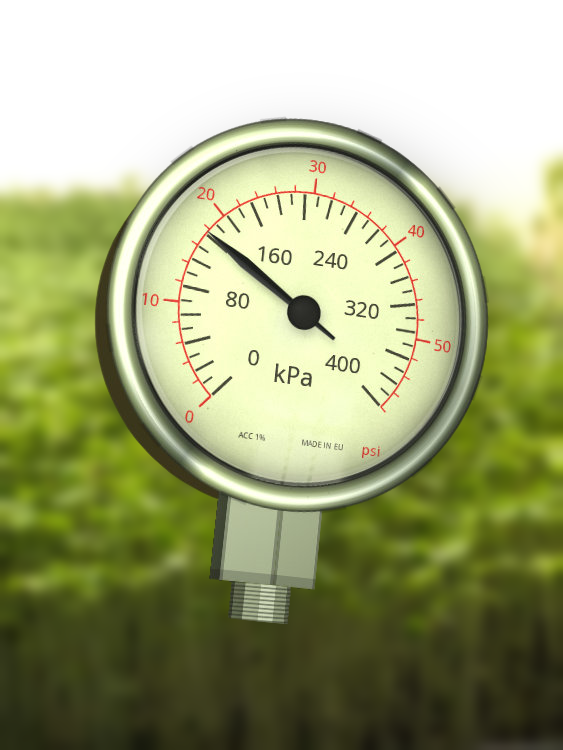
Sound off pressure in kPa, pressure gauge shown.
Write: 120 kPa
